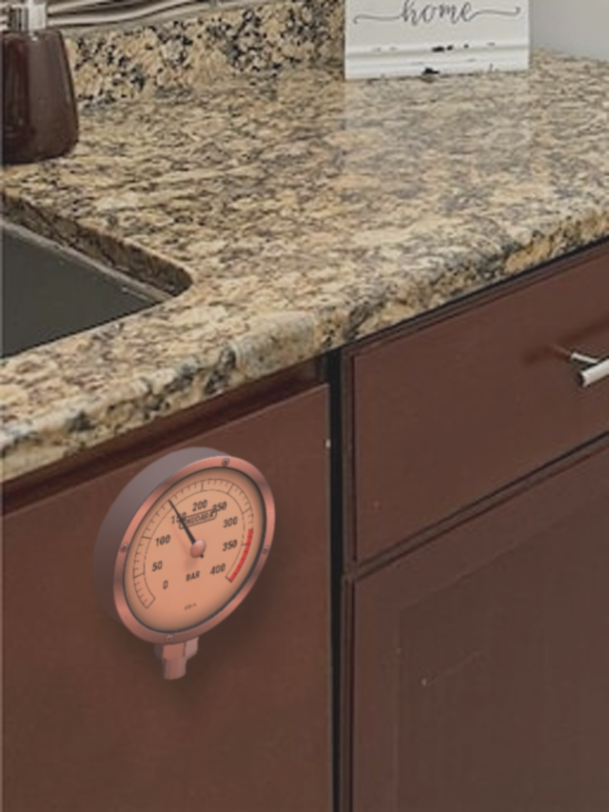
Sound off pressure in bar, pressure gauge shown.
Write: 150 bar
